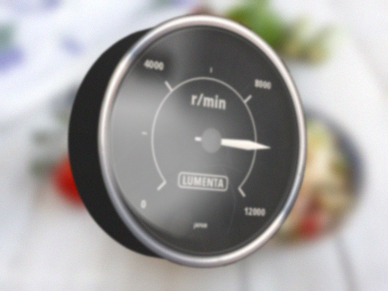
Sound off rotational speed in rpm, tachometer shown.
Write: 10000 rpm
